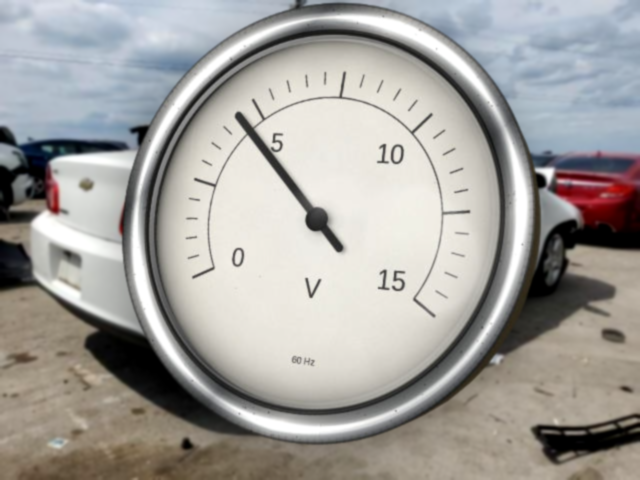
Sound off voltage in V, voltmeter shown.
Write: 4.5 V
